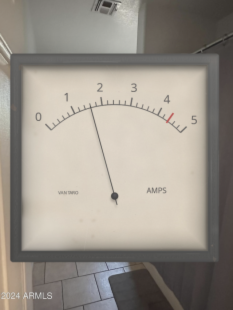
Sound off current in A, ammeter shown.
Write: 1.6 A
